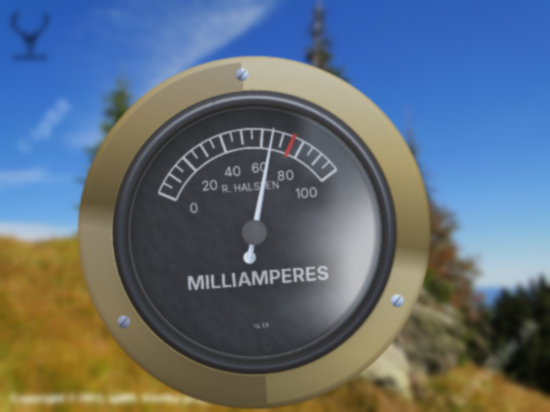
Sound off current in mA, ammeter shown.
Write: 65 mA
